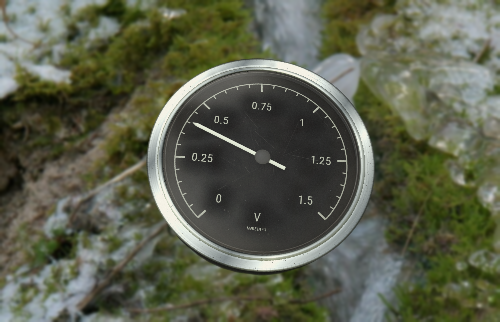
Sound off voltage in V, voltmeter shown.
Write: 0.4 V
